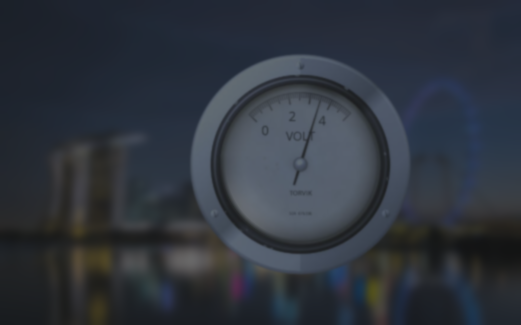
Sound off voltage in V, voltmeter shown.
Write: 3.5 V
